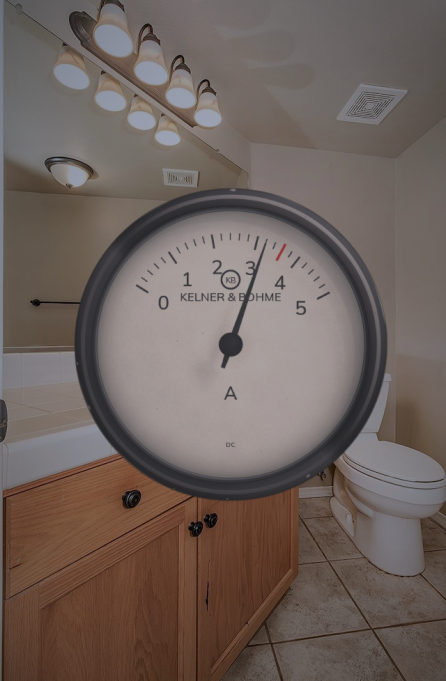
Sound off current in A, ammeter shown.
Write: 3.2 A
